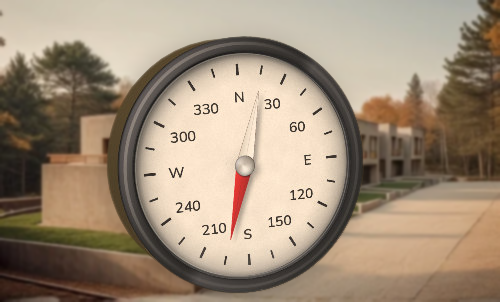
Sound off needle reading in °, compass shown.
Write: 195 °
